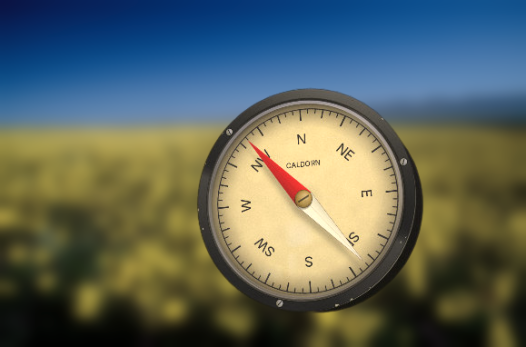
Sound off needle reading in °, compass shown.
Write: 320 °
